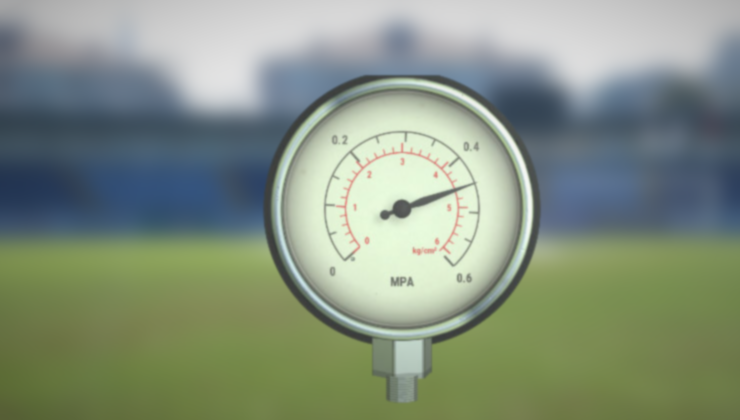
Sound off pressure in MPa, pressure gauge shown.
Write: 0.45 MPa
